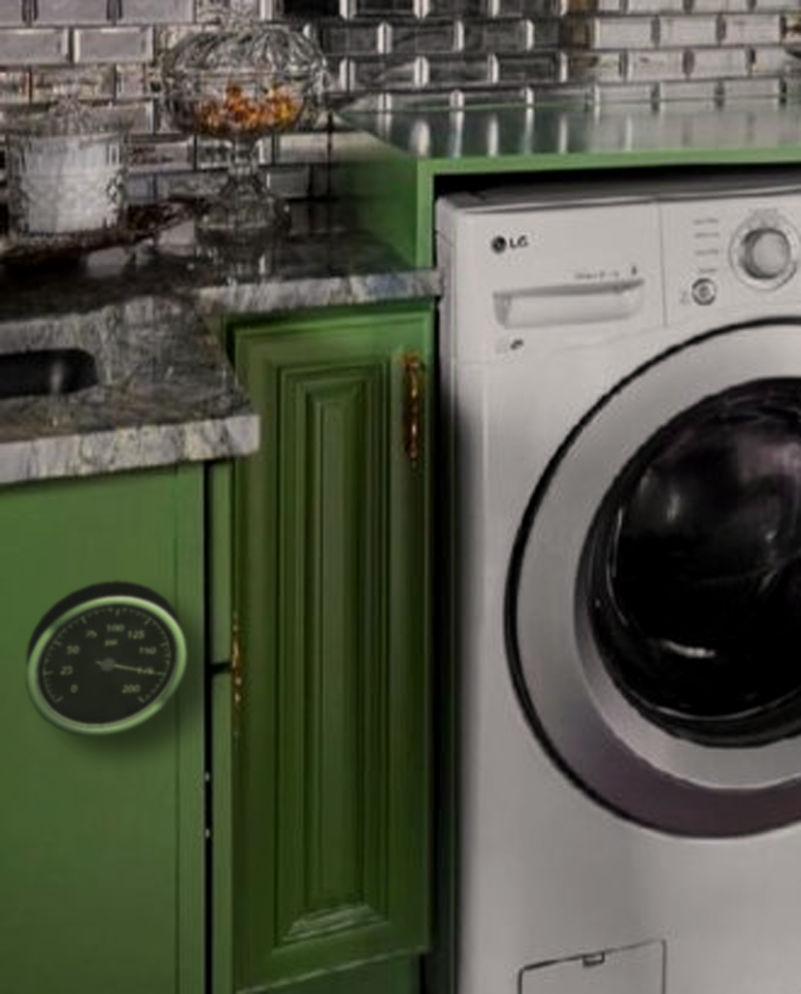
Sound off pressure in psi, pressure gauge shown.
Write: 175 psi
